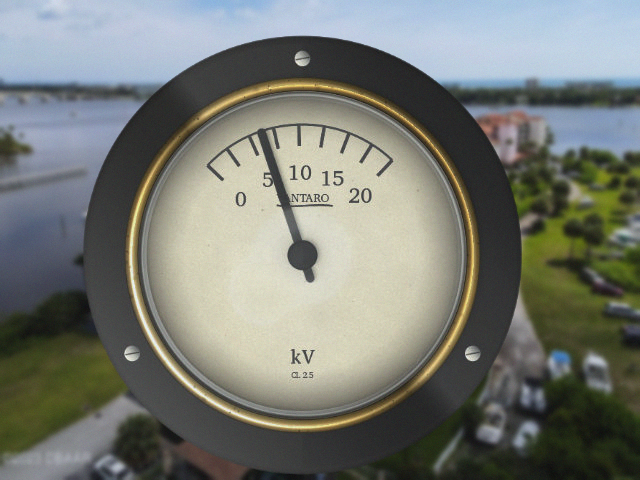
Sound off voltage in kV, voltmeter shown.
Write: 6.25 kV
